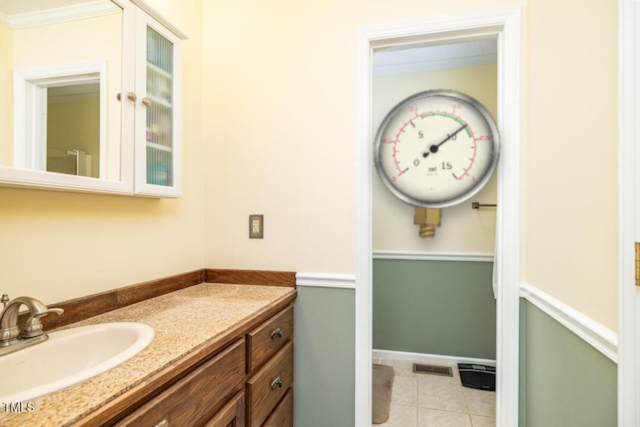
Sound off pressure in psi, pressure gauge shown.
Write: 10 psi
